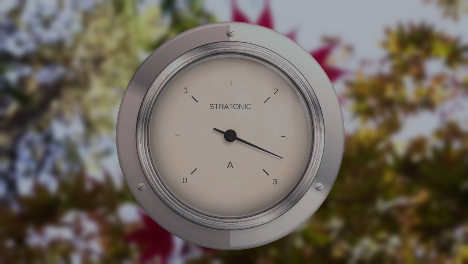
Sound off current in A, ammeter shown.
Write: 2.75 A
